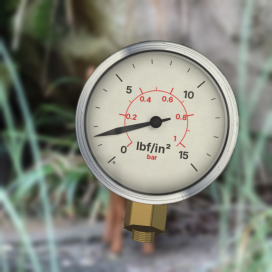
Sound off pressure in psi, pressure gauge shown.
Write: 1.5 psi
